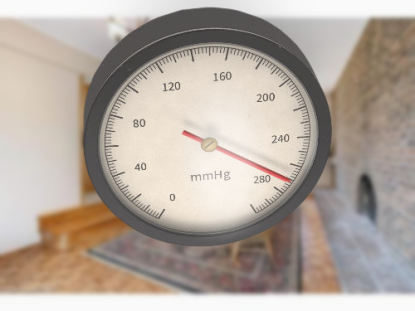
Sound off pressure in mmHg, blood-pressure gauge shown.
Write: 270 mmHg
